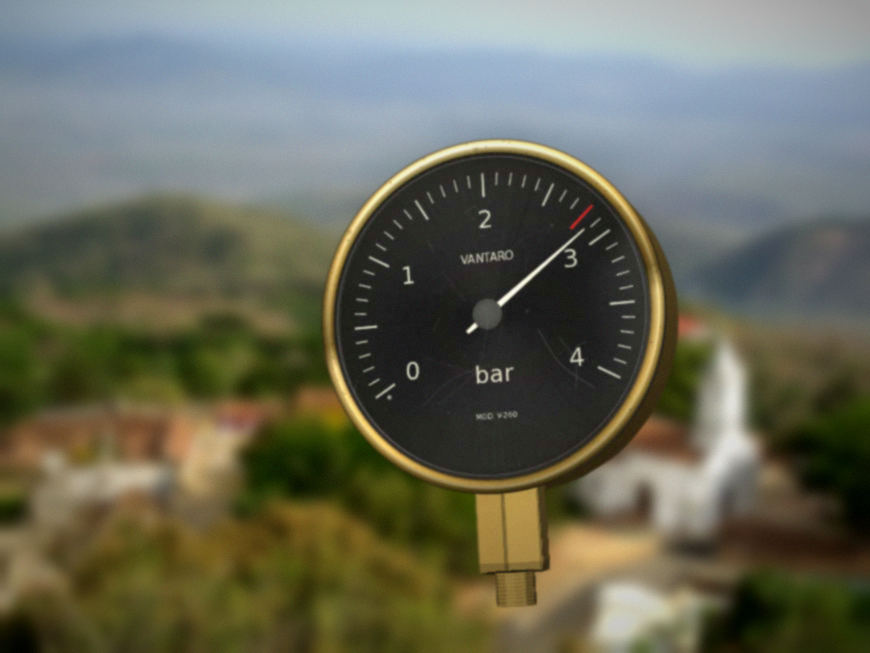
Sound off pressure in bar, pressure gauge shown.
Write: 2.9 bar
